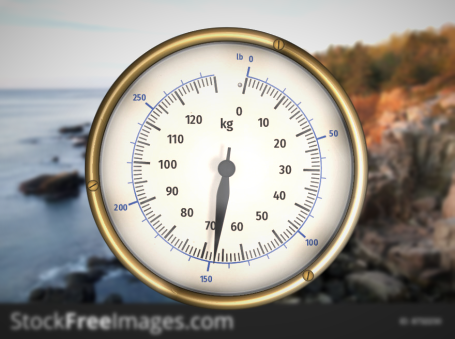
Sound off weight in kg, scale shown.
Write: 67 kg
